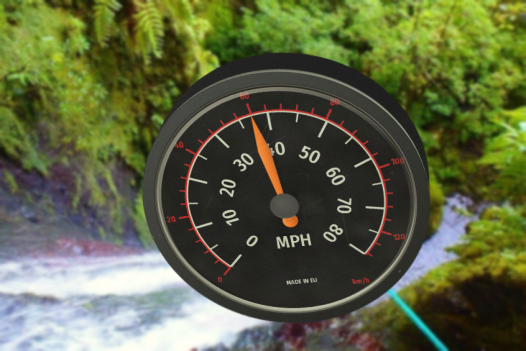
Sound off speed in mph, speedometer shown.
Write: 37.5 mph
